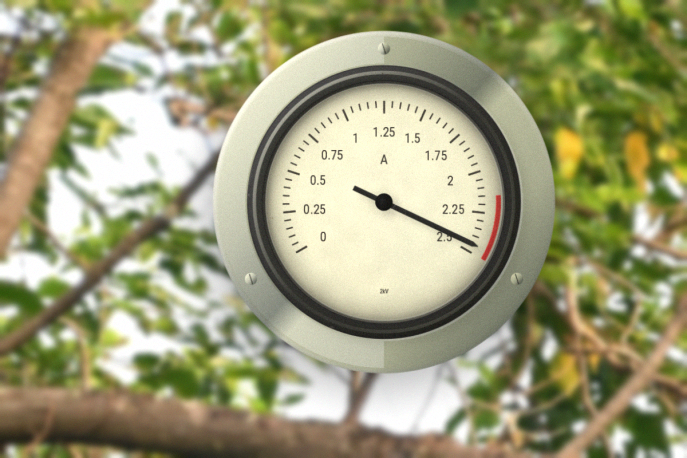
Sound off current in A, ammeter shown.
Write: 2.45 A
